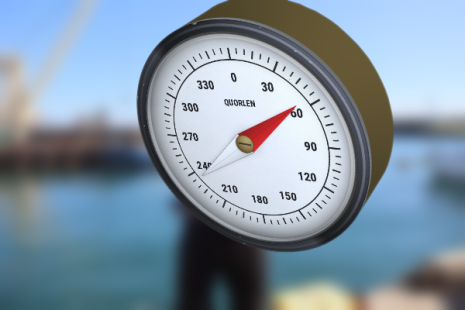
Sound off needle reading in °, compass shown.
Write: 55 °
